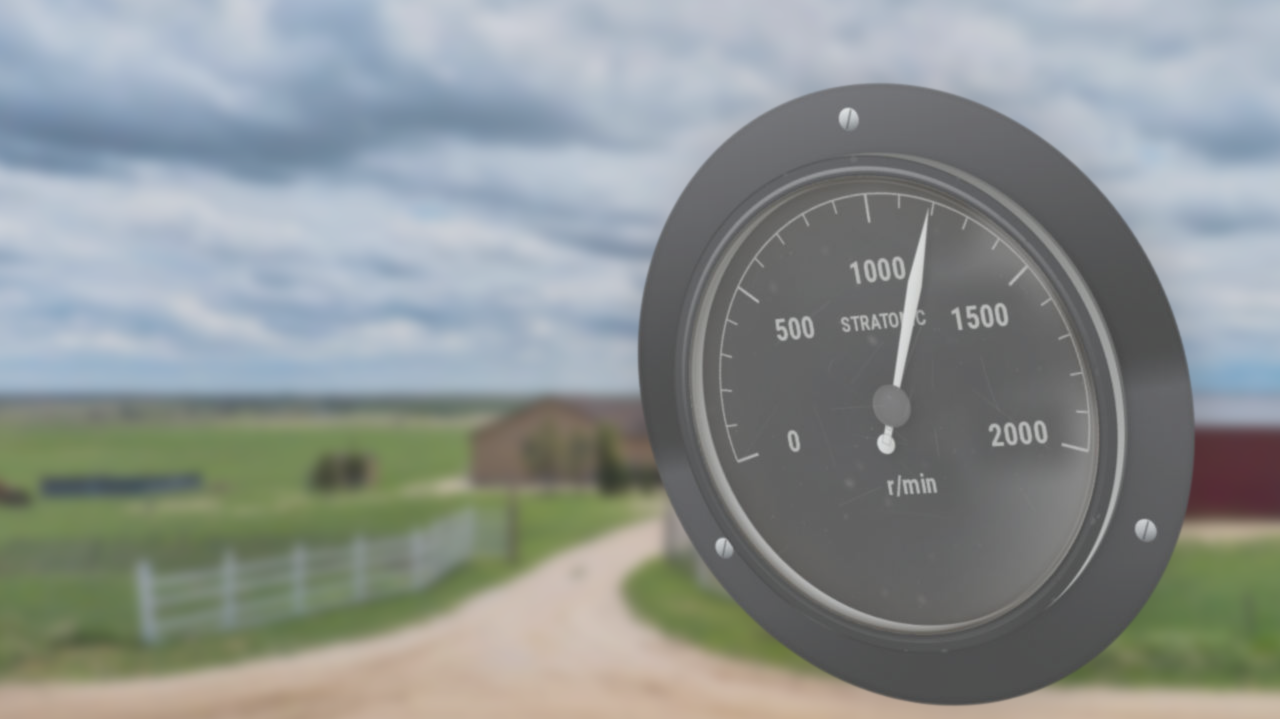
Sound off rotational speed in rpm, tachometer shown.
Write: 1200 rpm
